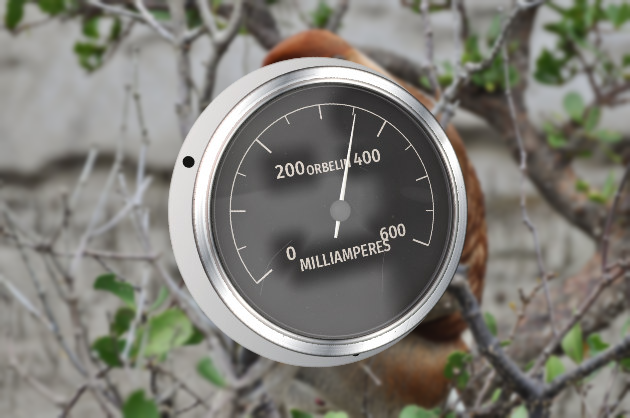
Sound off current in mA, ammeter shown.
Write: 350 mA
